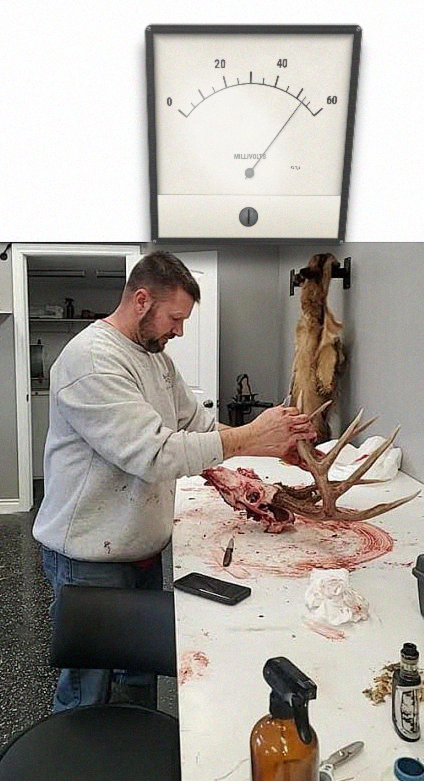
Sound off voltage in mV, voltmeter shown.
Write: 52.5 mV
